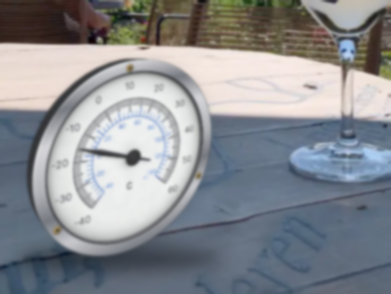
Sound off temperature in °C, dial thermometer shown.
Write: -15 °C
